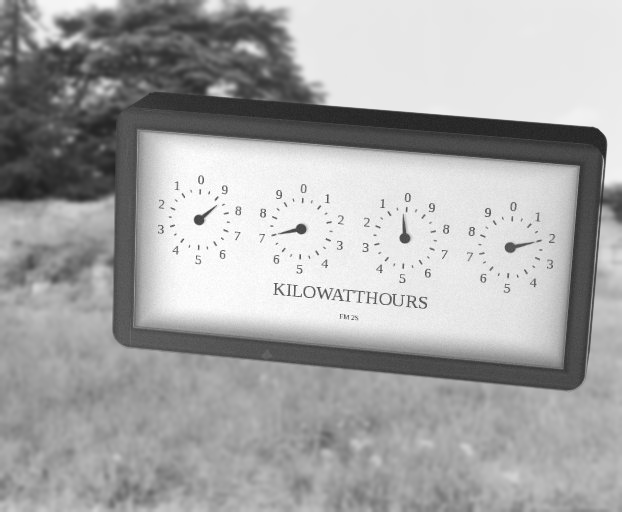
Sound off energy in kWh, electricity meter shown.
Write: 8702 kWh
